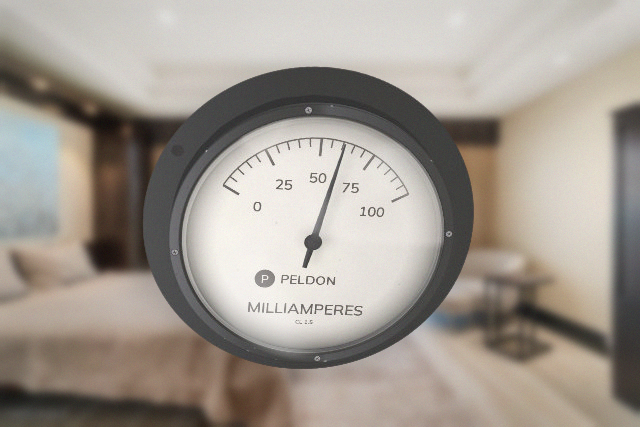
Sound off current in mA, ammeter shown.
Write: 60 mA
